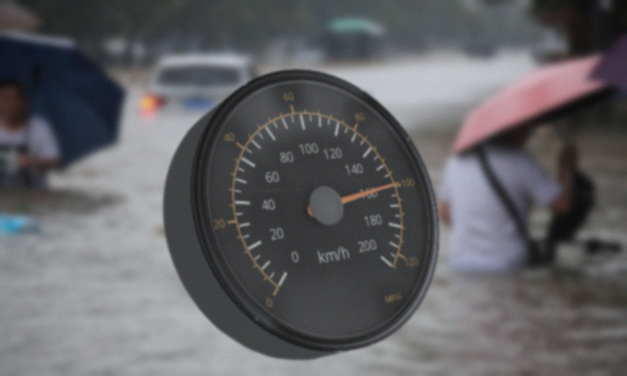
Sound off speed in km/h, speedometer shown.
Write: 160 km/h
